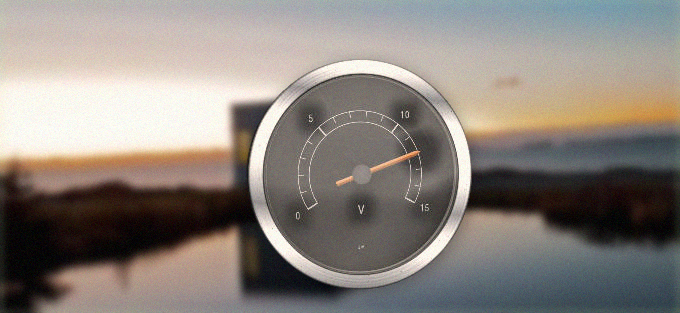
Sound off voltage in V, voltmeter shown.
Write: 12 V
